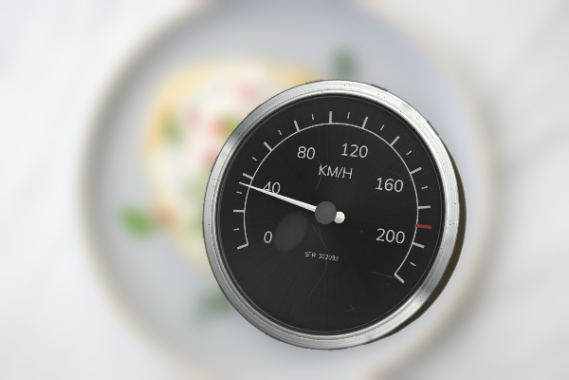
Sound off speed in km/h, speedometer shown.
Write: 35 km/h
